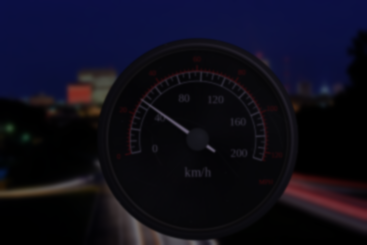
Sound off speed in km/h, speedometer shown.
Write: 45 km/h
